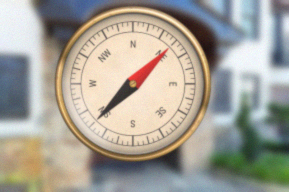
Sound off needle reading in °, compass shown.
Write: 45 °
